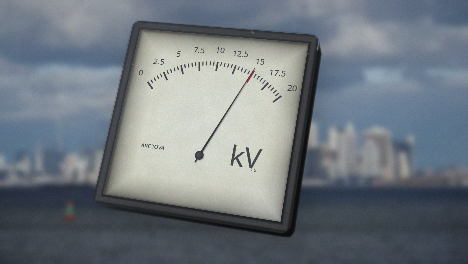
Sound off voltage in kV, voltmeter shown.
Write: 15 kV
